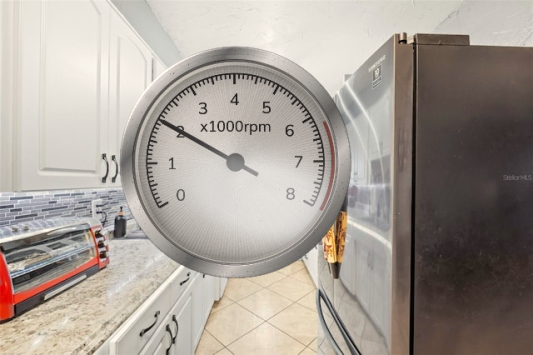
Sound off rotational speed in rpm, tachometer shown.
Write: 2000 rpm
